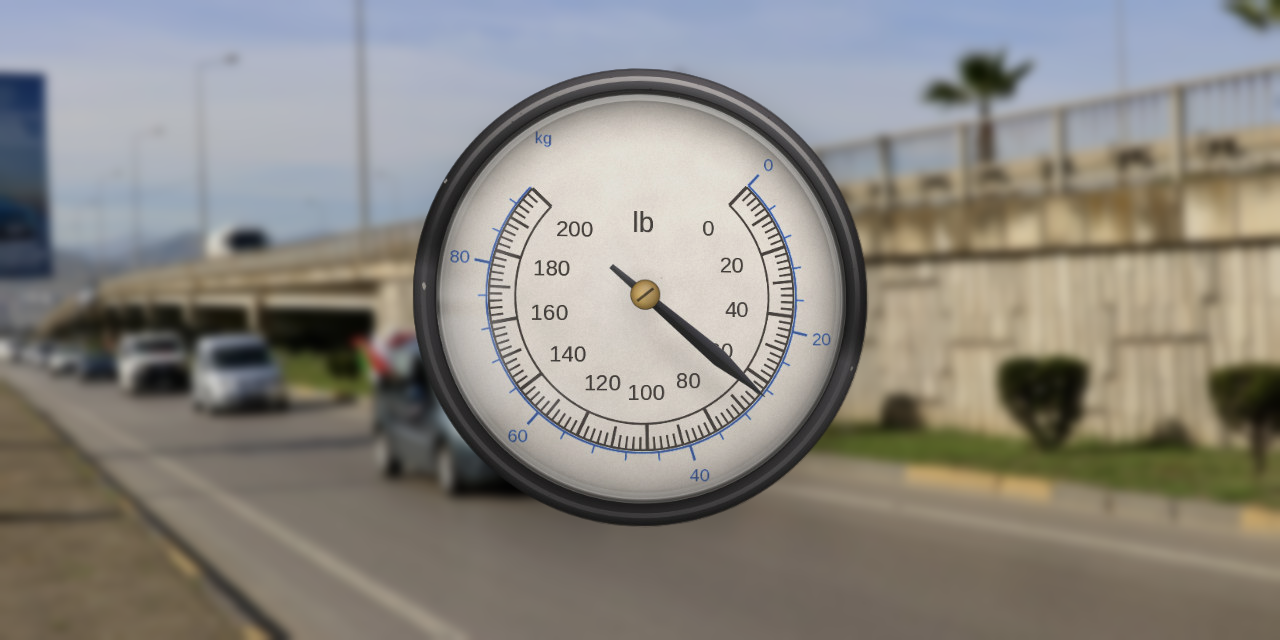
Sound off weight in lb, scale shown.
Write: 64 lb
